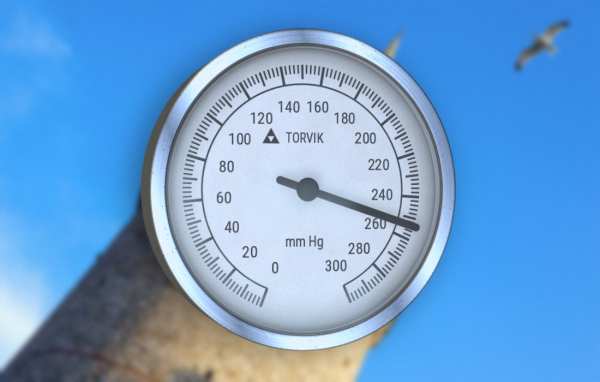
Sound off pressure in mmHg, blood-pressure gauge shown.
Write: 254 mmHg
